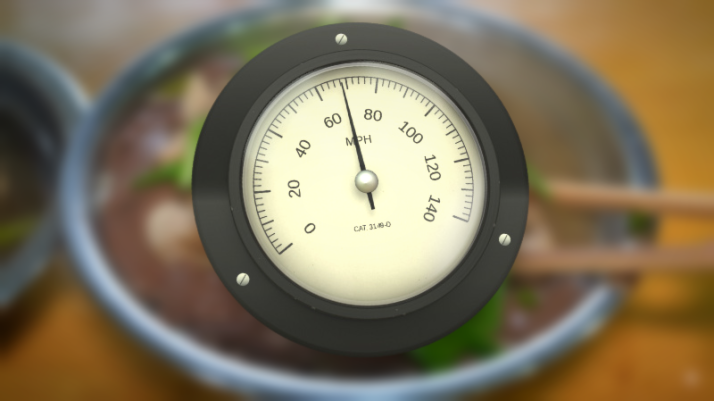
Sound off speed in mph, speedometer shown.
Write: 68 mph
